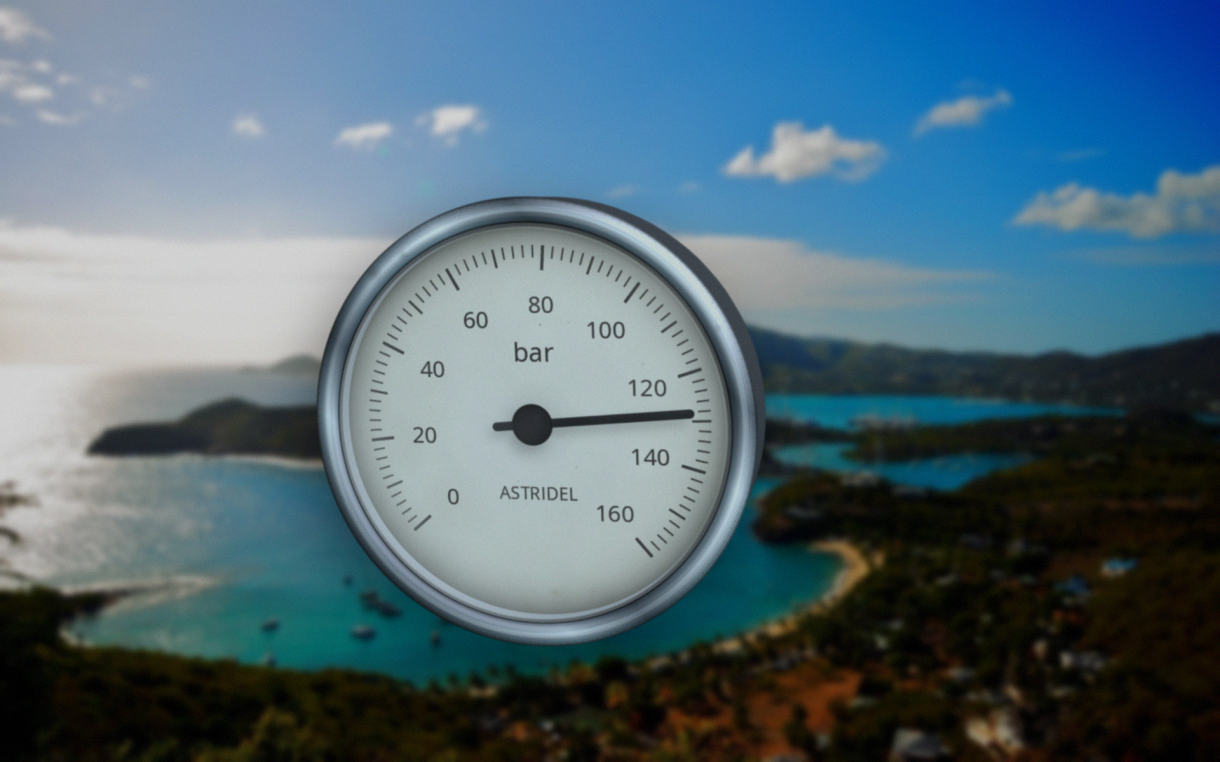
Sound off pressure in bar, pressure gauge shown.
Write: 128 bar
